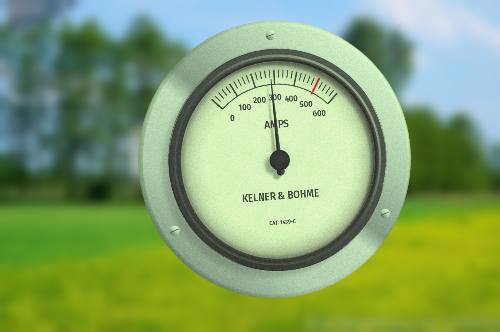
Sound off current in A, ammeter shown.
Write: 280 A
